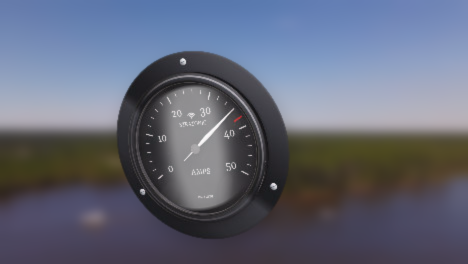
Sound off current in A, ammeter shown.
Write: 36 A
